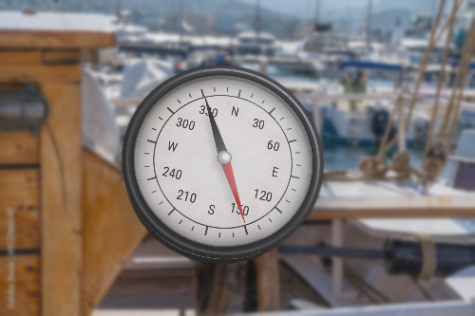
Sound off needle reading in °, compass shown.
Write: 150 °
